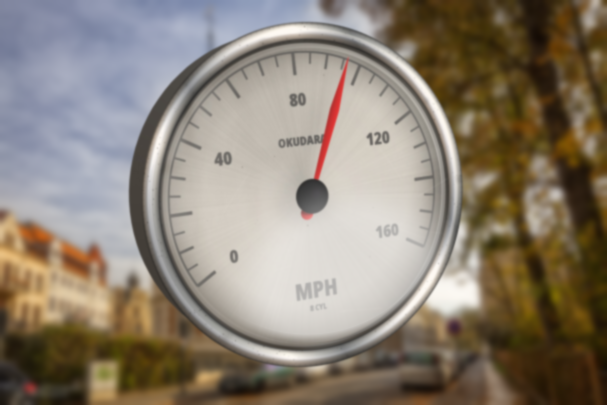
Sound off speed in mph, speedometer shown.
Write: 95 mph
